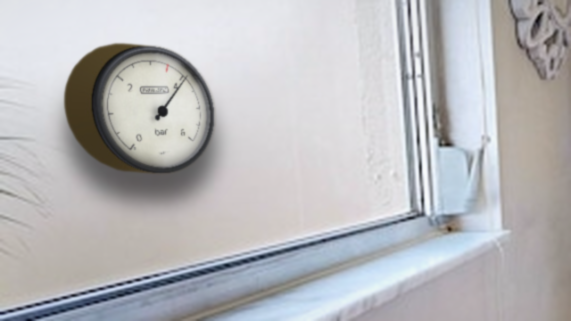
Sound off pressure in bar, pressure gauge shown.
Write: 4 bar
